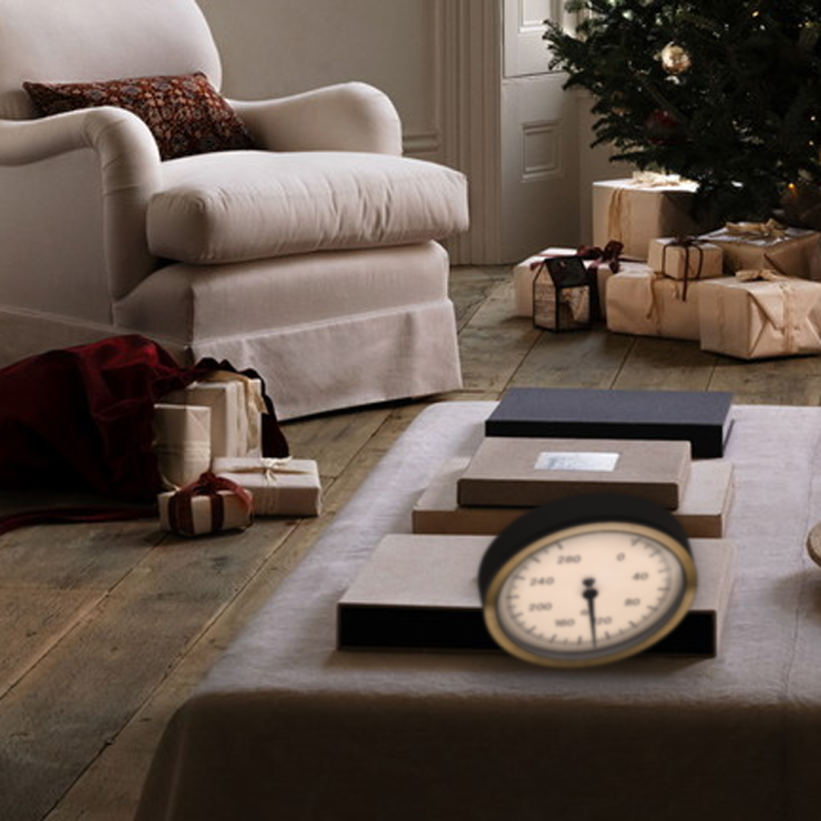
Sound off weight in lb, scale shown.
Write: 130 lb
